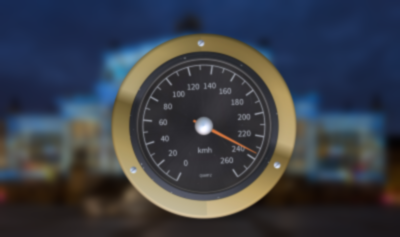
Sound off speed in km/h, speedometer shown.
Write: 235 km/h
